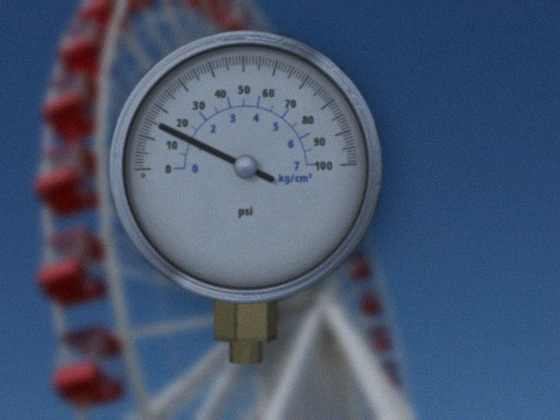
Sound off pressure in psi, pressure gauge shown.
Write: 15 psi
